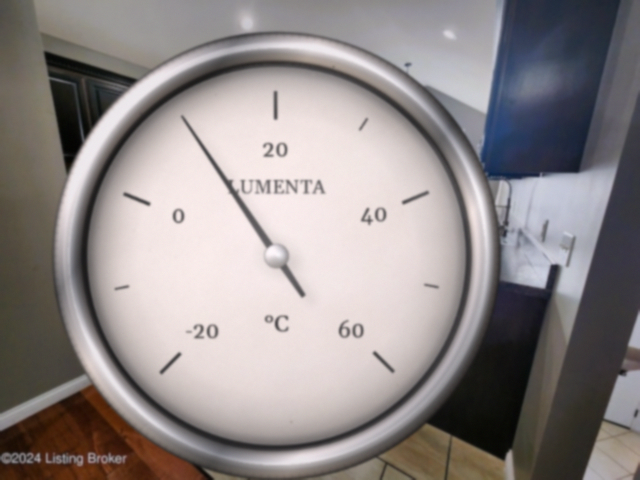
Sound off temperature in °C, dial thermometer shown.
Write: 10 °C
